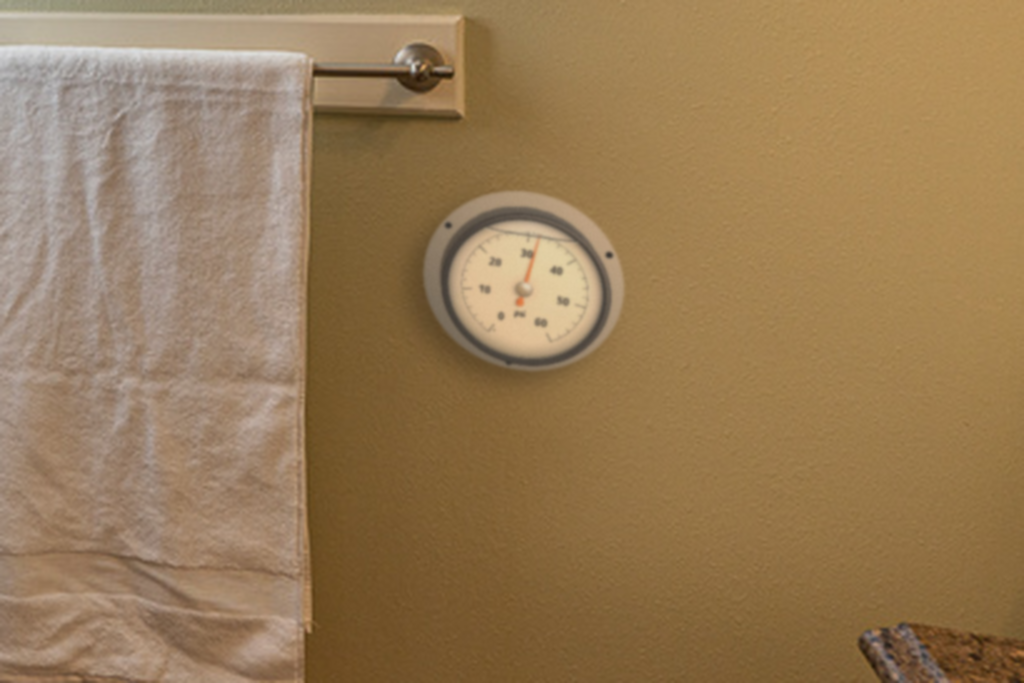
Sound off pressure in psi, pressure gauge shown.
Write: 32 psi
